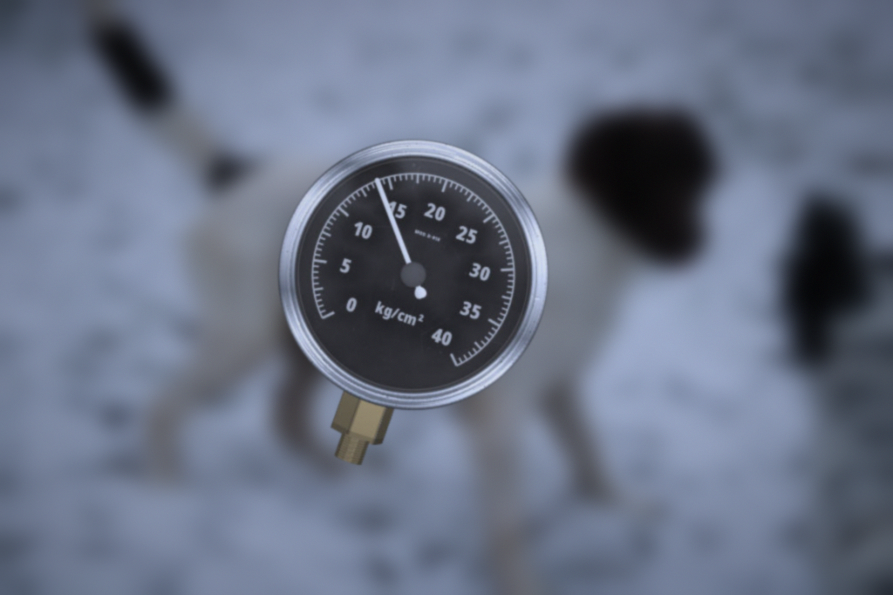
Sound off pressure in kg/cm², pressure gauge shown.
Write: 14 kg/cm²
